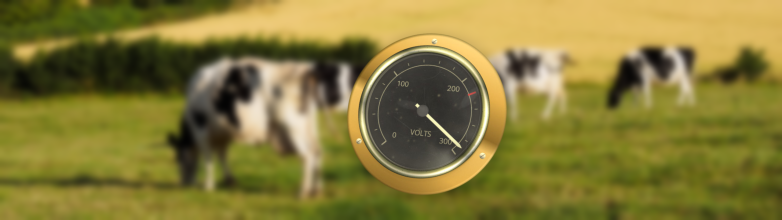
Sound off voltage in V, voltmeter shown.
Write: 290 V
